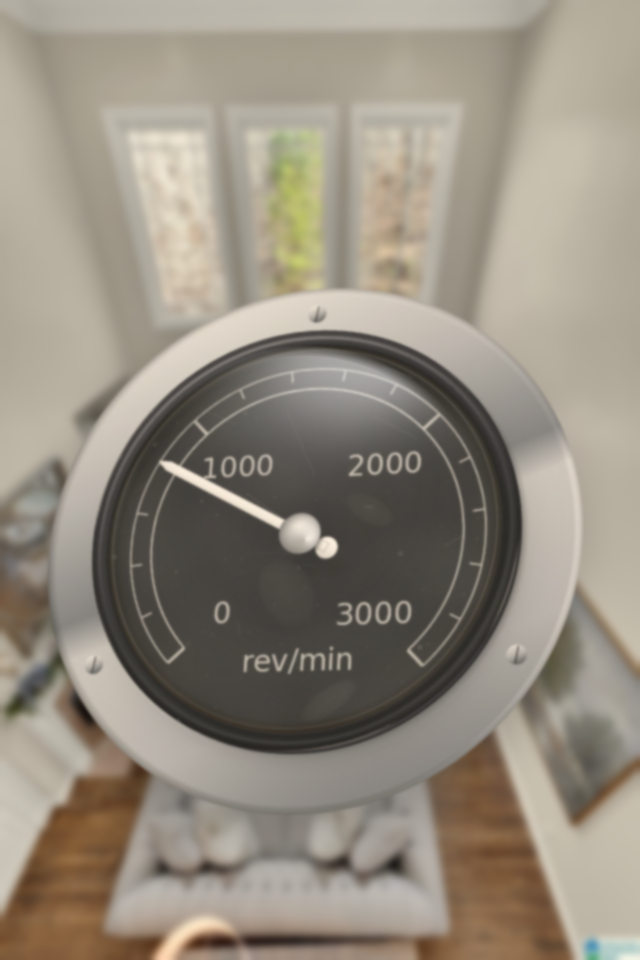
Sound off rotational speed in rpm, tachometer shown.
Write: 800 rpm
